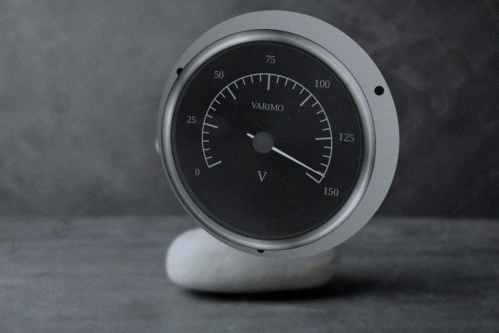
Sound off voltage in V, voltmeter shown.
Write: 145 V
